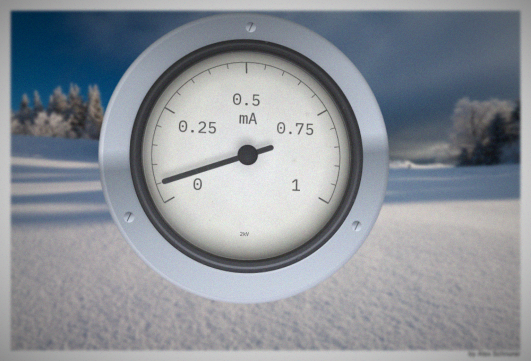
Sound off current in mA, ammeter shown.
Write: 0.05 mA
